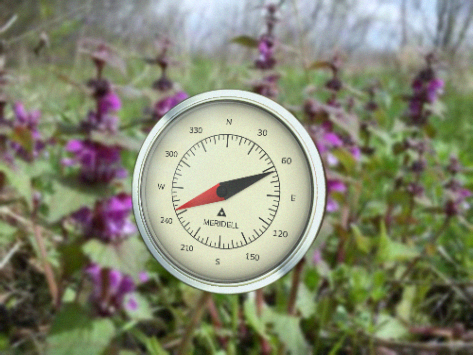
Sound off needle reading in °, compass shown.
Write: 245 °
